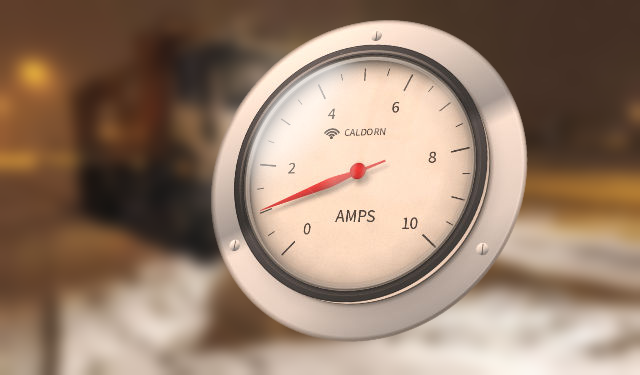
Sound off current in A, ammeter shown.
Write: 1 A
